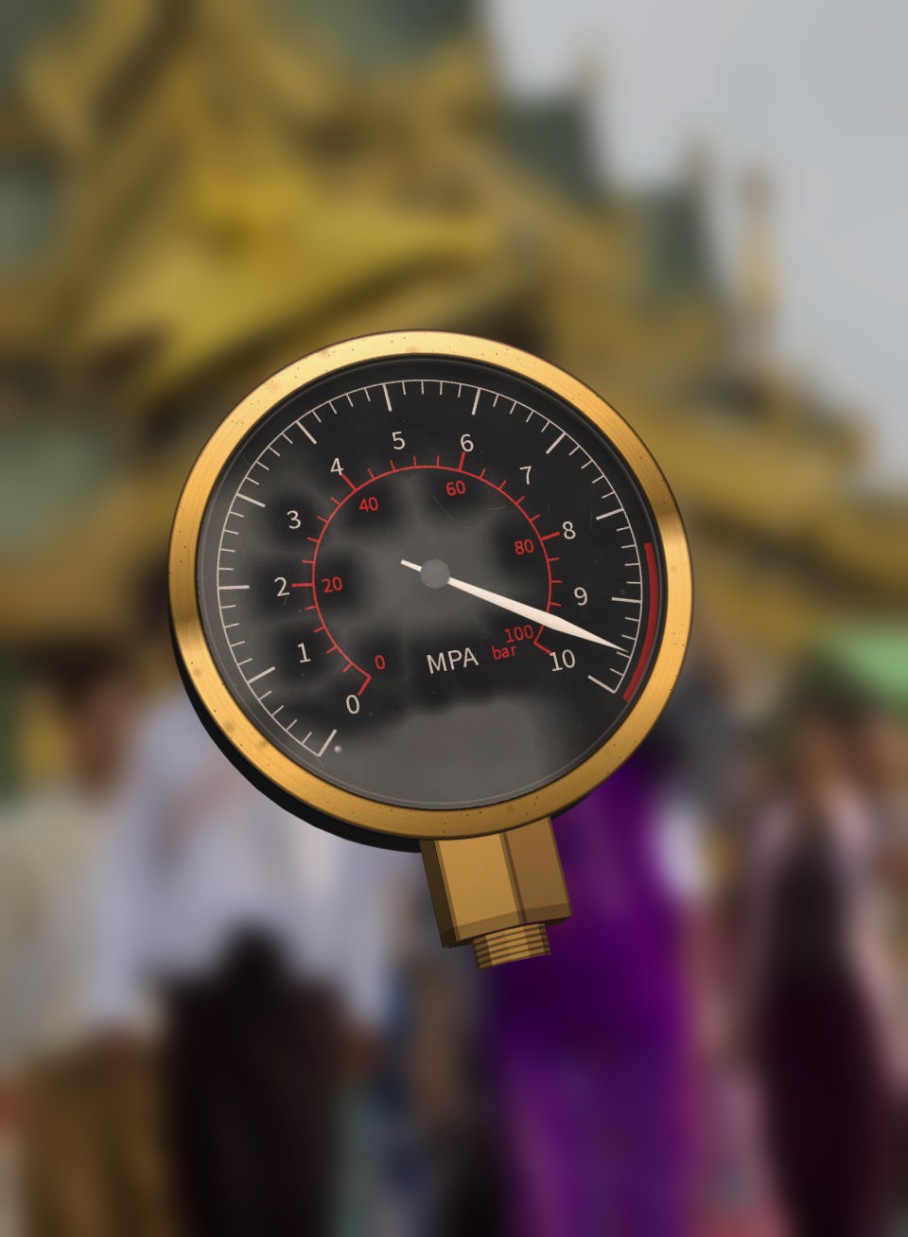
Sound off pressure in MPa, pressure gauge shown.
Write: 9.6 MPa
